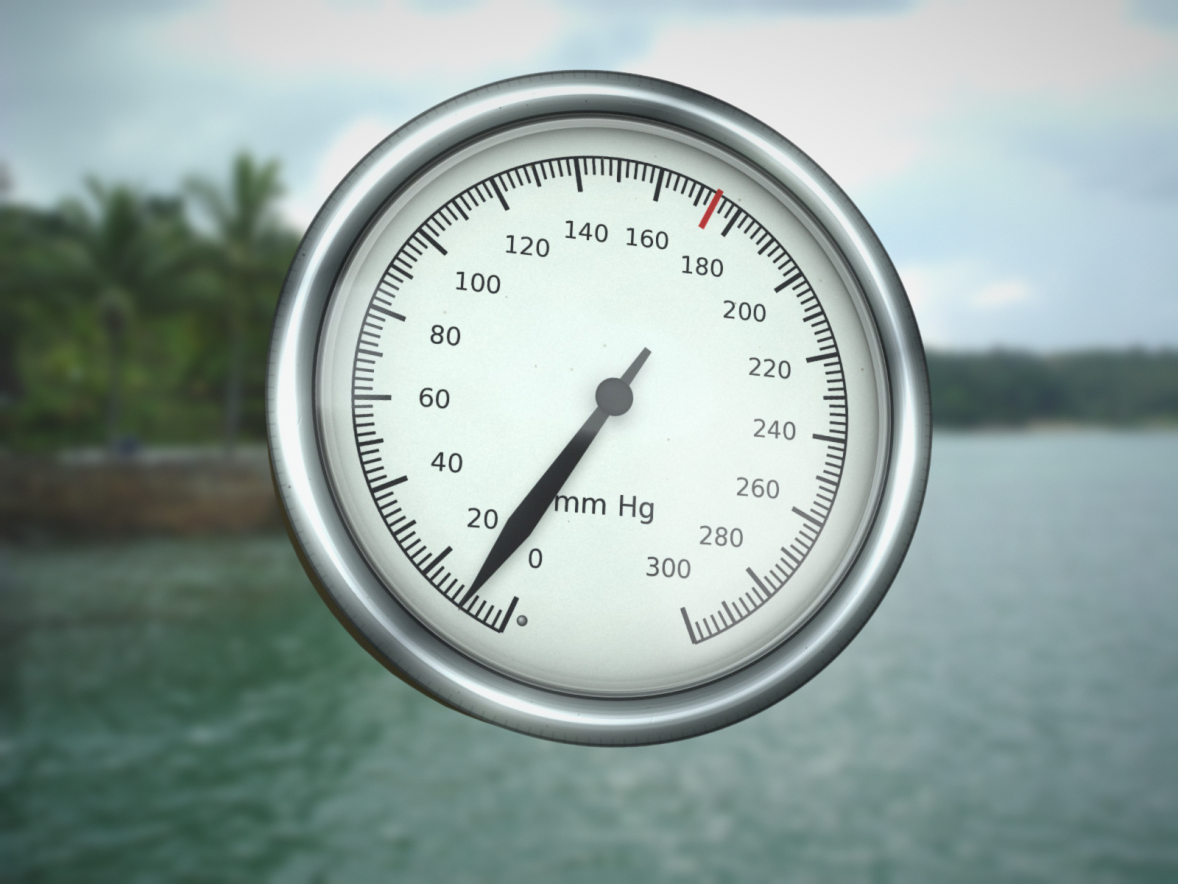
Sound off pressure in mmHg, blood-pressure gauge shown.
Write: 10 mmHg
